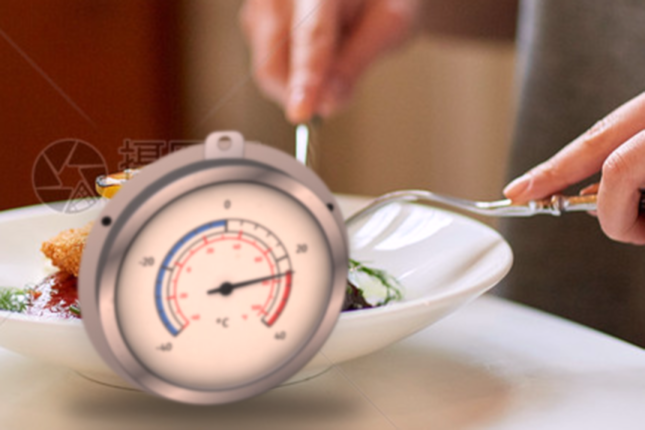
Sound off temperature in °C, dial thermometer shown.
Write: 24 °C
